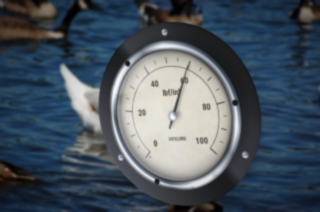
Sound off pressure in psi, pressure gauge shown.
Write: 60 psi
